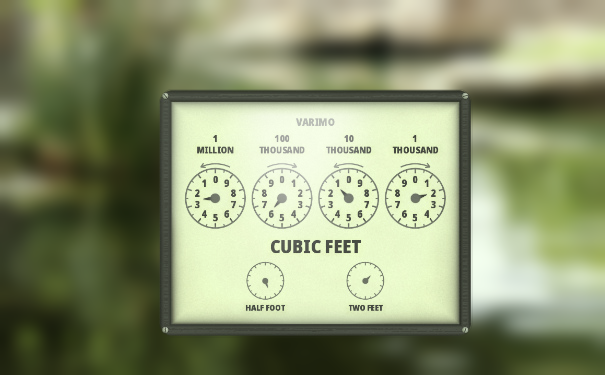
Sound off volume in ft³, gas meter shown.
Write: 261200 ft³
